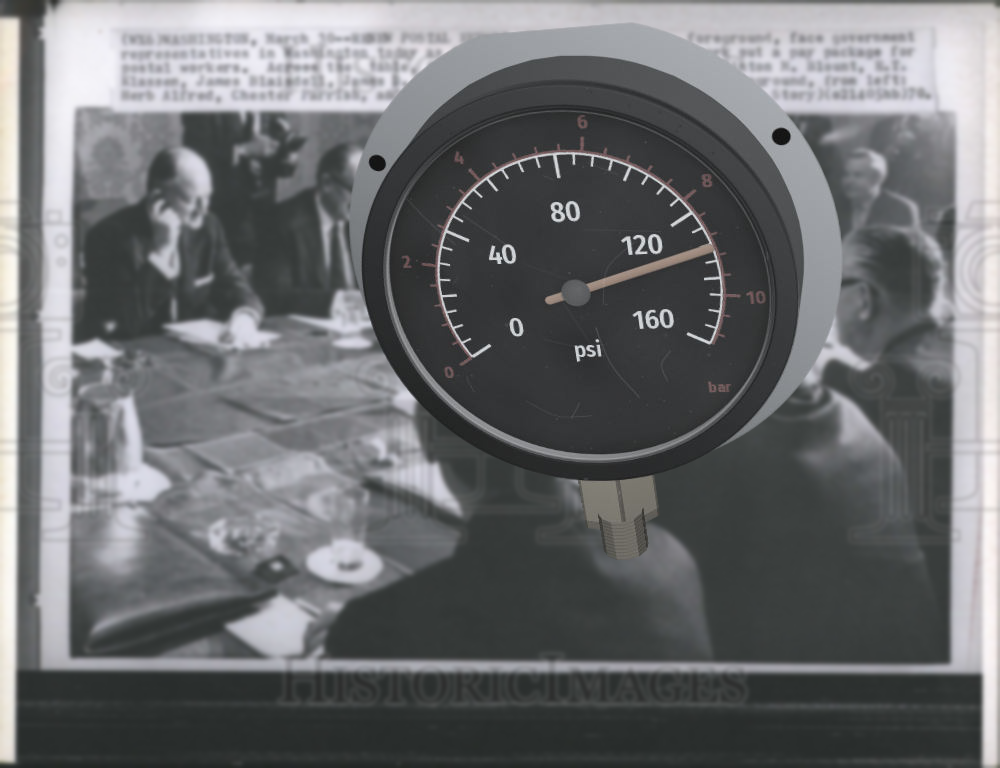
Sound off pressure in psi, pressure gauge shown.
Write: 130 psi
